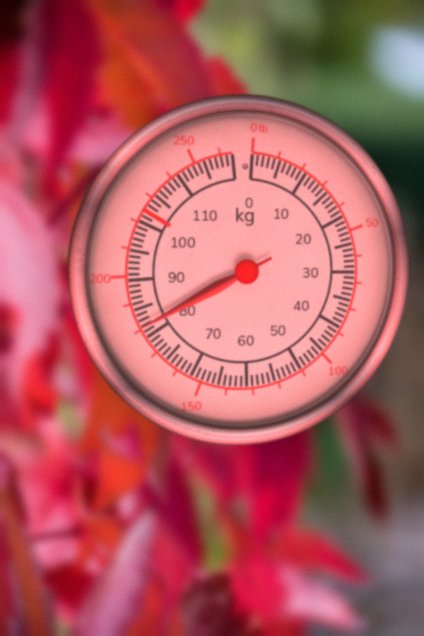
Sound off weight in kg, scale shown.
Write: 82 kg
